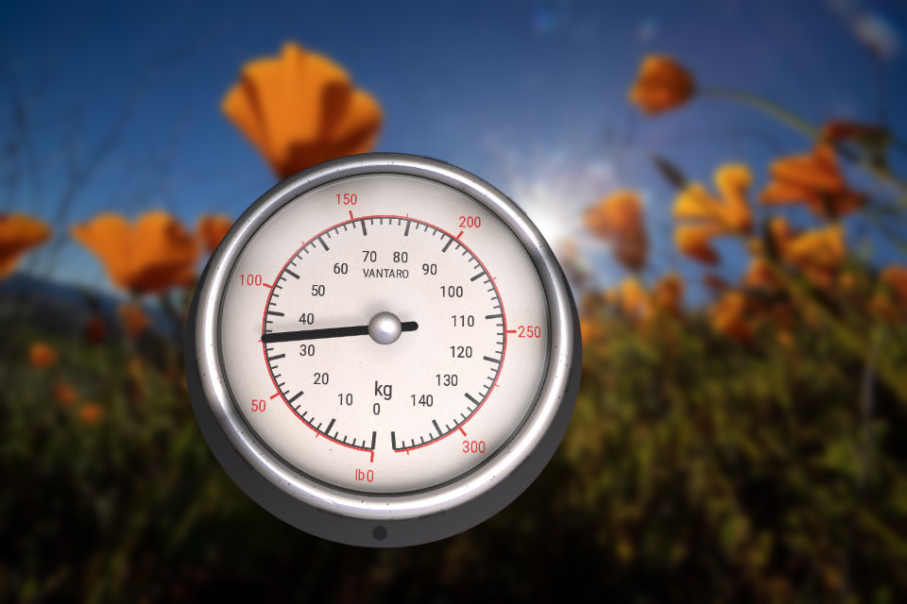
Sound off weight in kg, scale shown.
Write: 34 kg
